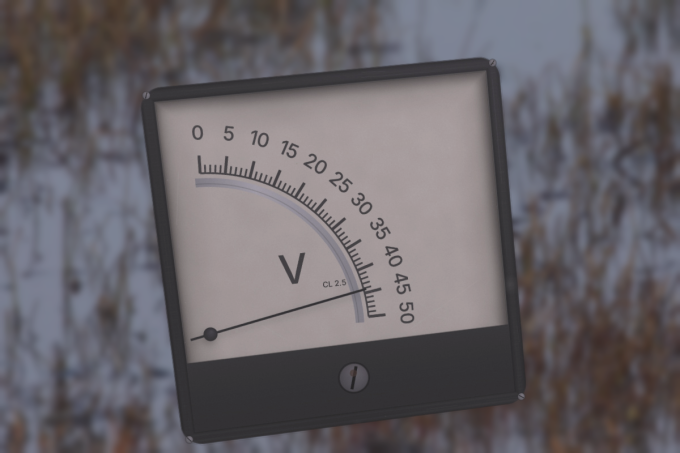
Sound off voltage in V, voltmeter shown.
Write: 44 V
